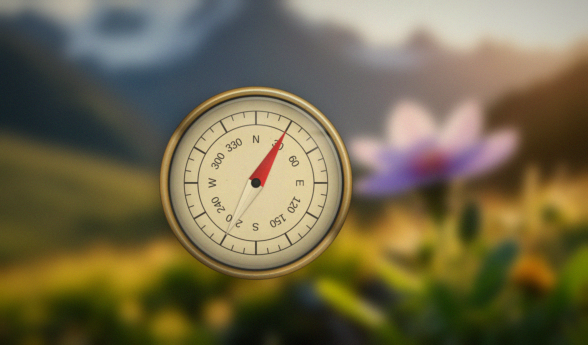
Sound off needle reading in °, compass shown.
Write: 30 °
